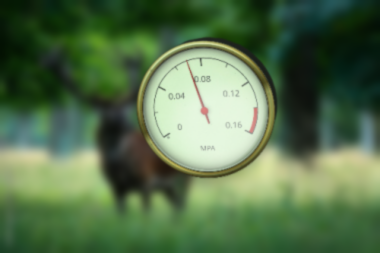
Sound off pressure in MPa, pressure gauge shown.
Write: 0.07 MPa
